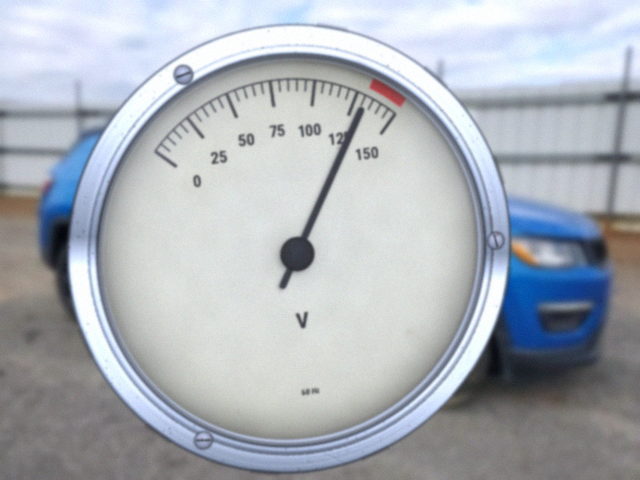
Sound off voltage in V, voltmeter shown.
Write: 130 V
